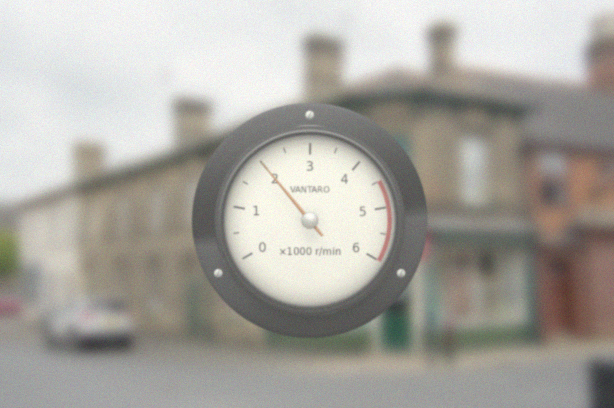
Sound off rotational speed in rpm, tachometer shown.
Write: 2000 rpm
